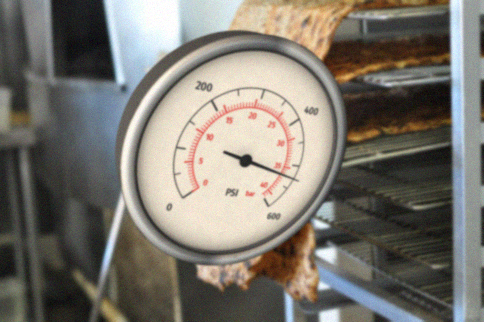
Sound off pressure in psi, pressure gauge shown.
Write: 525 psi
